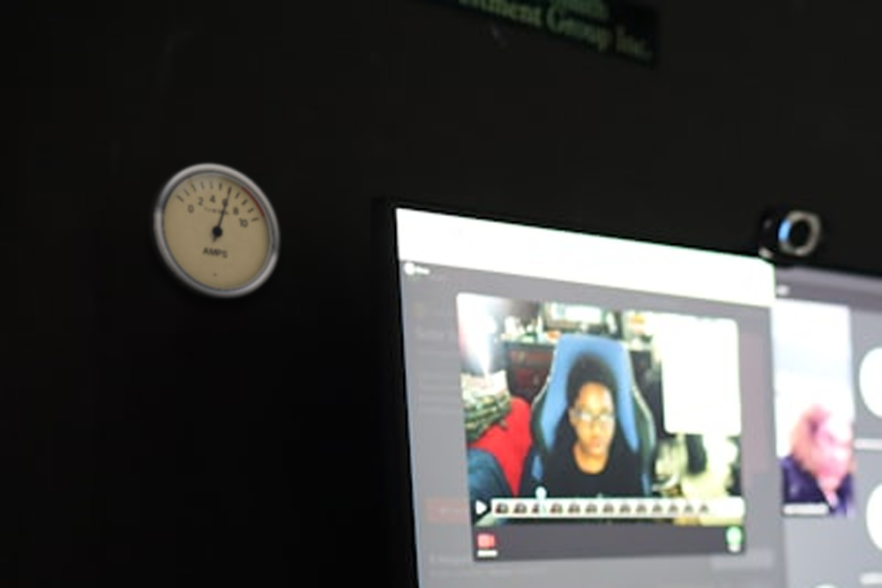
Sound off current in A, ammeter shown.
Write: 6 A
